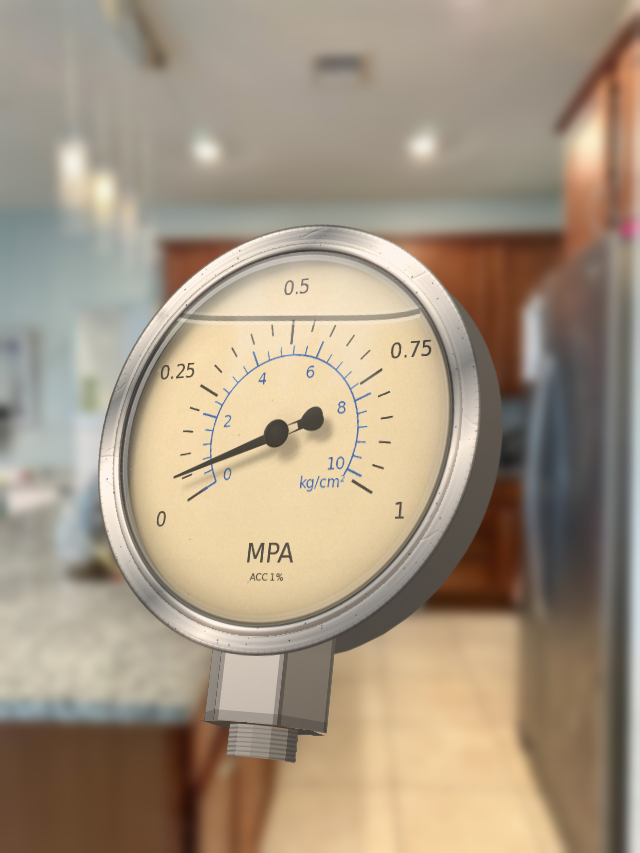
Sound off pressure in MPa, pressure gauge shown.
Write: 0.05 MPa
